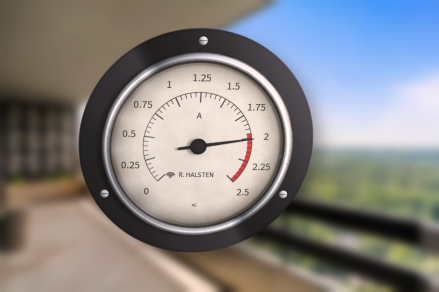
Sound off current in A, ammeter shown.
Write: 2 A
